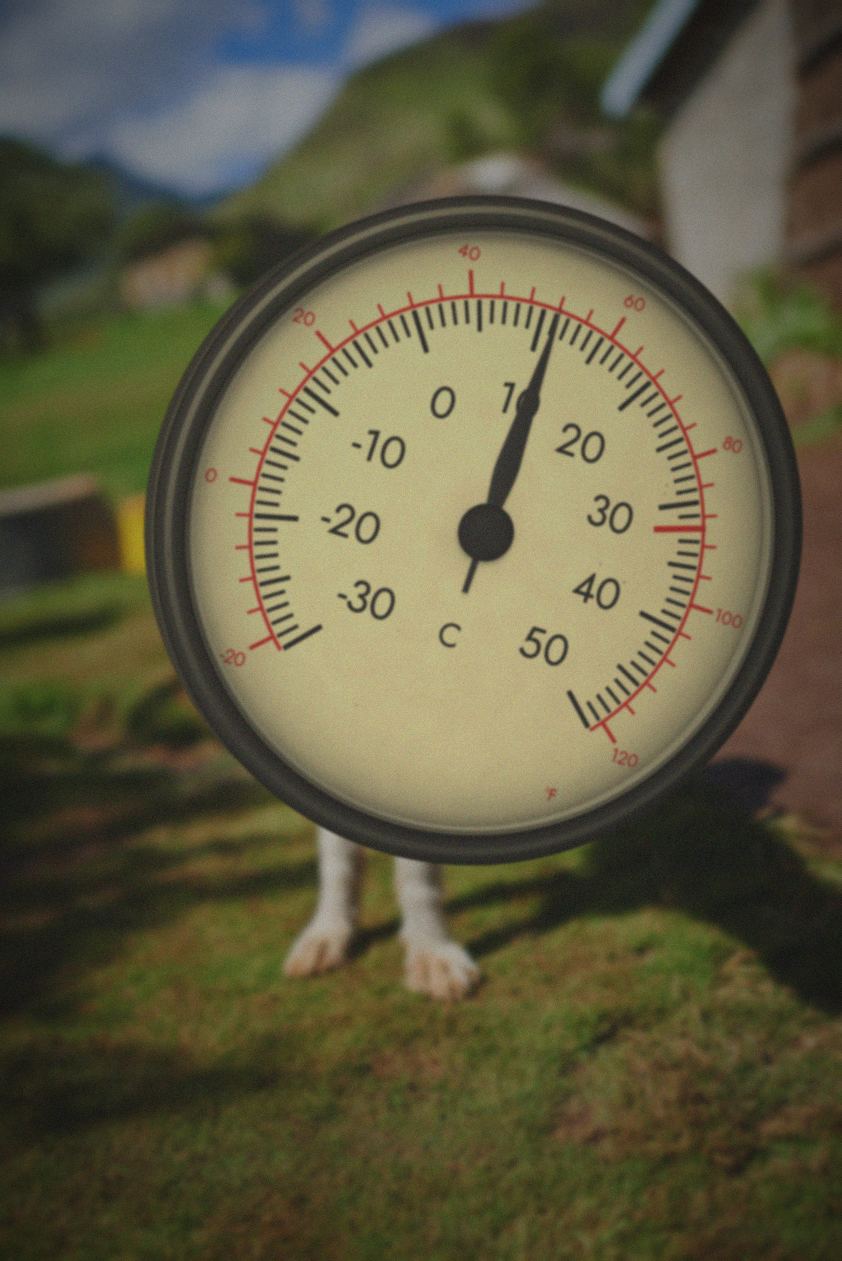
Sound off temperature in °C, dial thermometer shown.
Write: 11 °C
